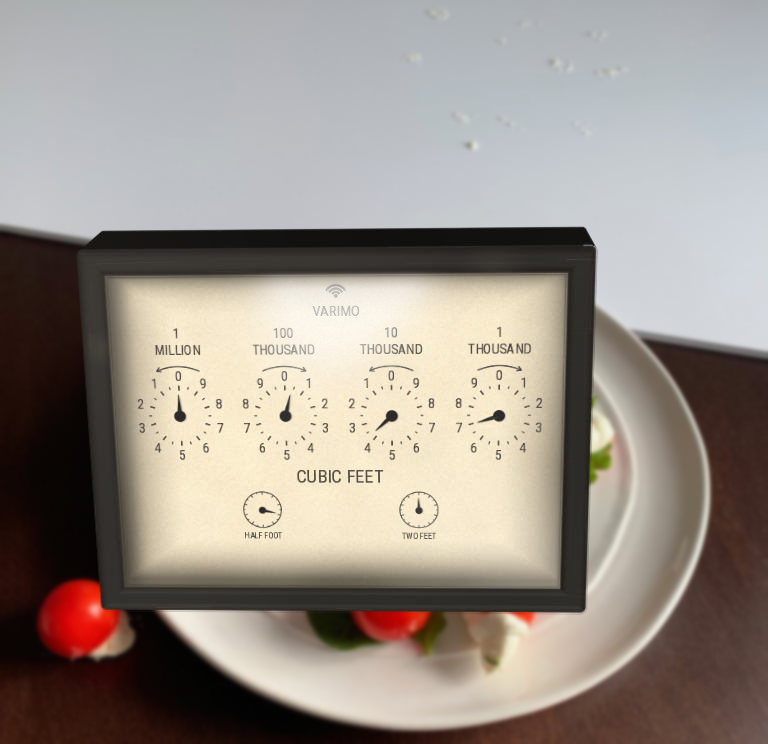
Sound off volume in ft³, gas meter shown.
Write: 3700 ft³
